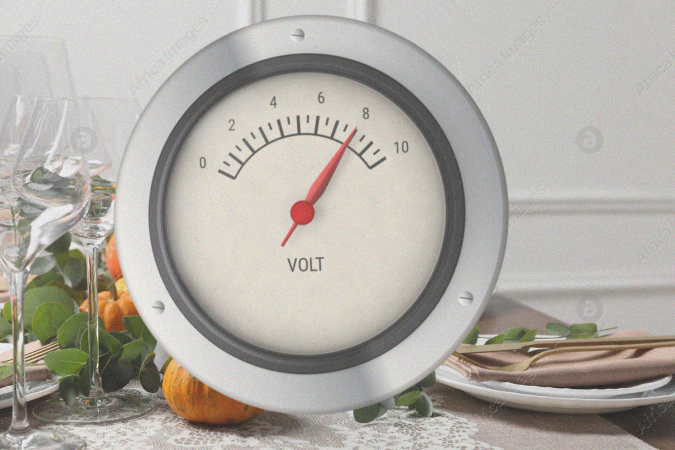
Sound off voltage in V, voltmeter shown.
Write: 8 V
